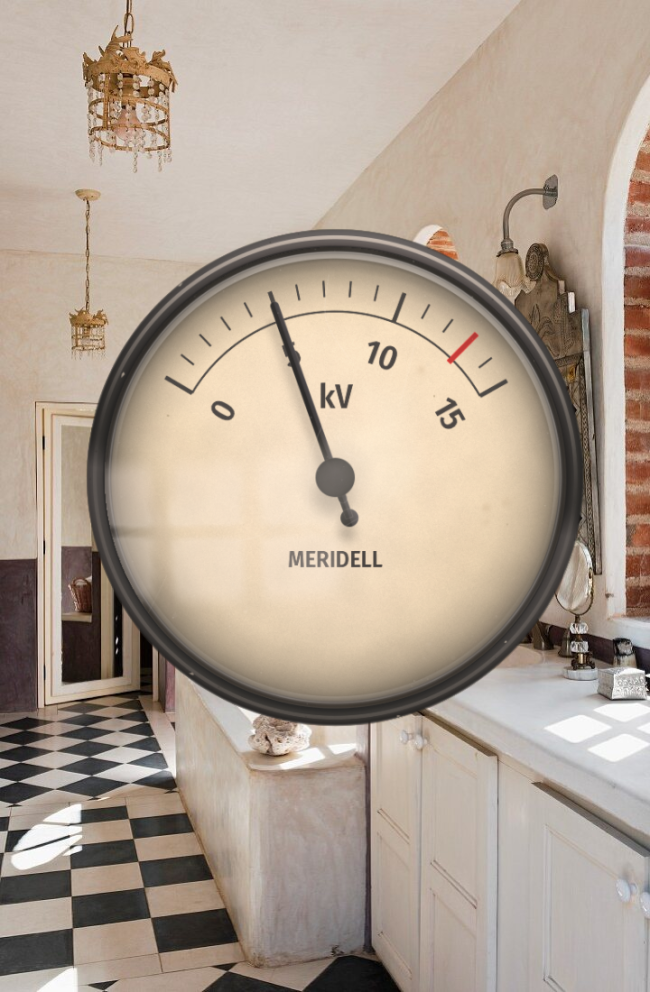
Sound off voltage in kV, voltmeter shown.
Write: 5 kV
